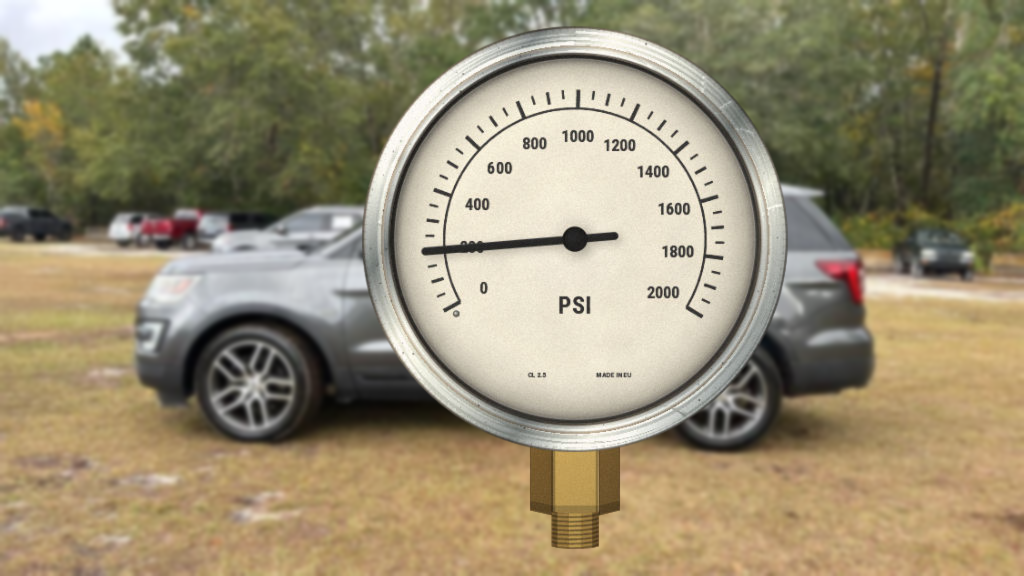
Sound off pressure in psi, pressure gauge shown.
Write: 200 psi
